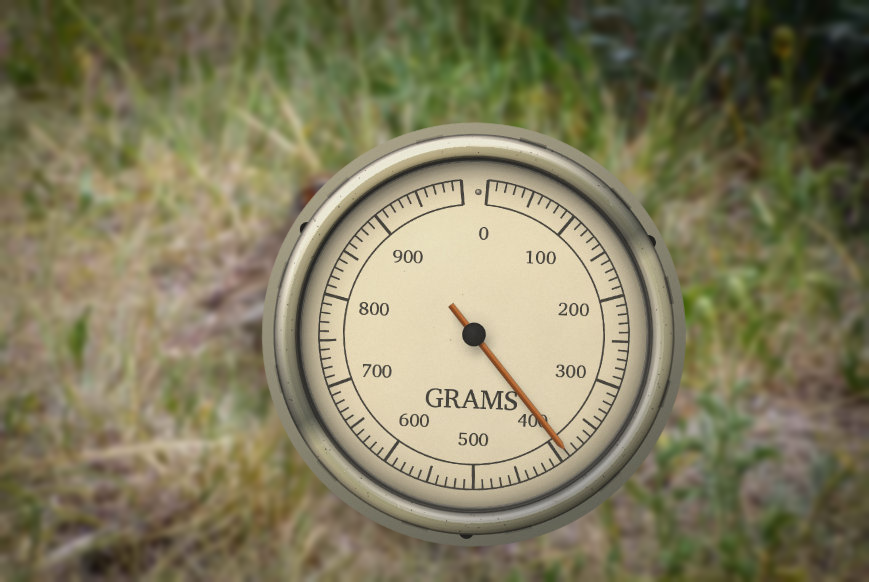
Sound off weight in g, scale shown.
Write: 390 g
